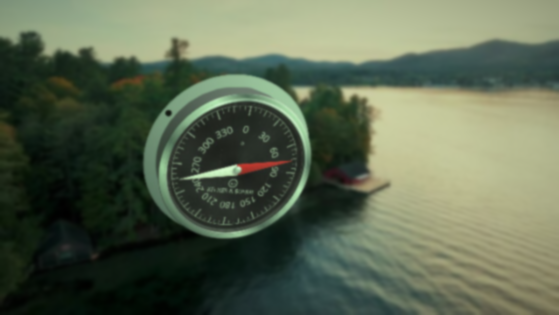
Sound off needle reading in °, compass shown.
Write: 75 °
